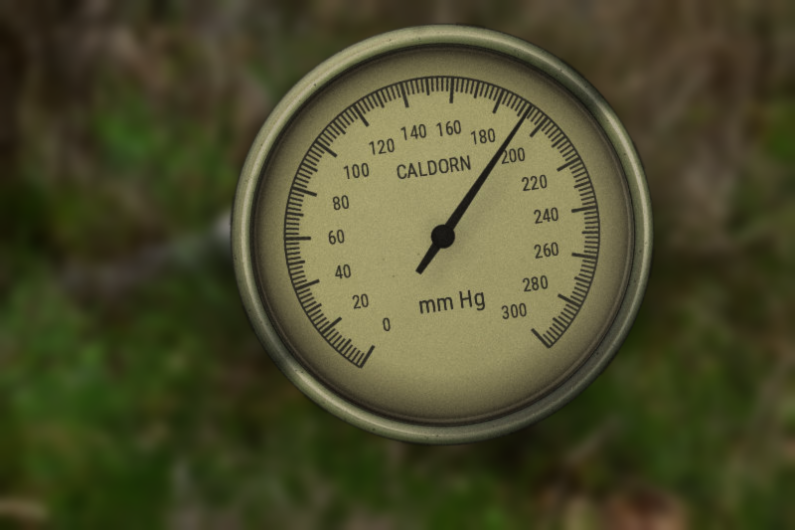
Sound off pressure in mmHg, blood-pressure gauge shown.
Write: 192 mmHg
